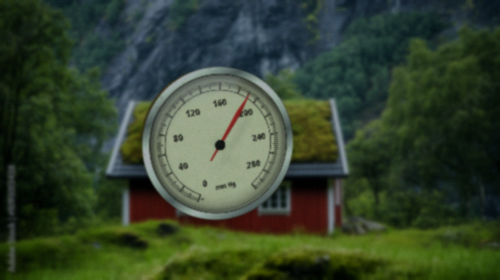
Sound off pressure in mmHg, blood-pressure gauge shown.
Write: 190 mmHg
